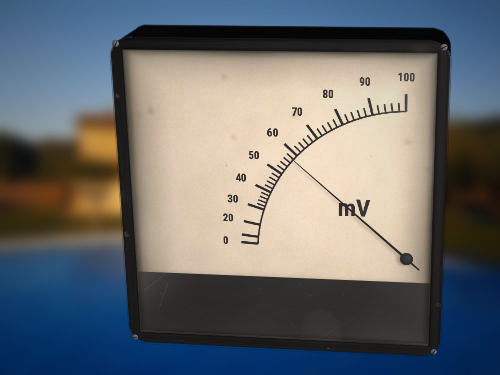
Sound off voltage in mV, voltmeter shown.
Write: 58 mV
